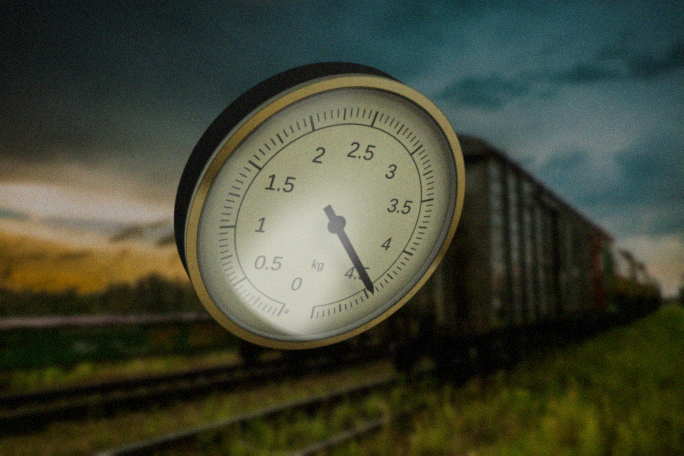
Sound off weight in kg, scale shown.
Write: 4.45 kg
